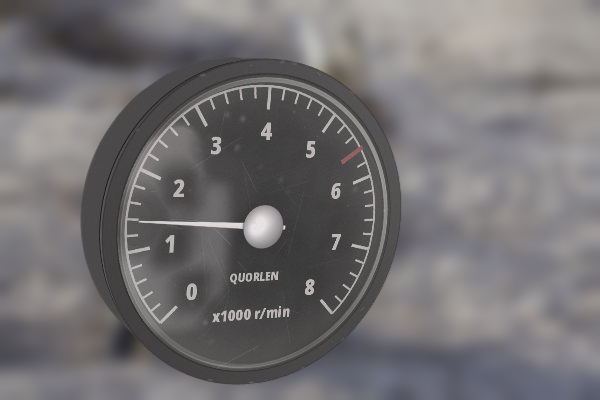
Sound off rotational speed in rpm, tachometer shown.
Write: 1400 rpm
